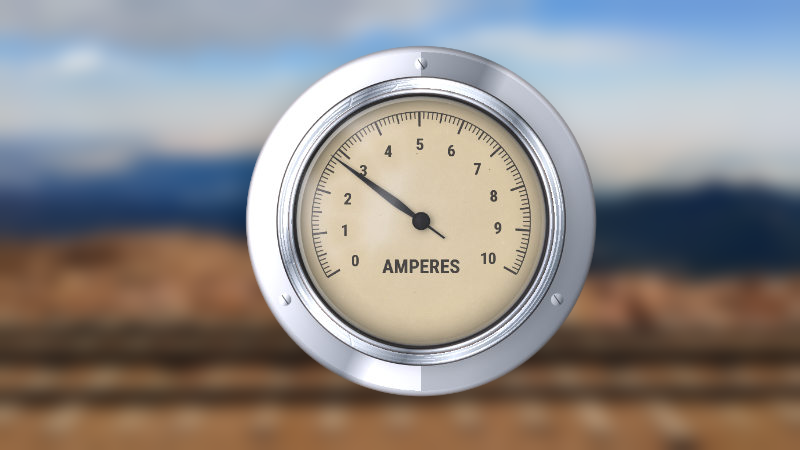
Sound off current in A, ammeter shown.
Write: 2.8 A
